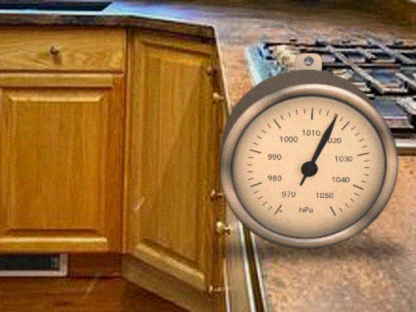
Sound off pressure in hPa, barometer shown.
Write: 1016 hPa
